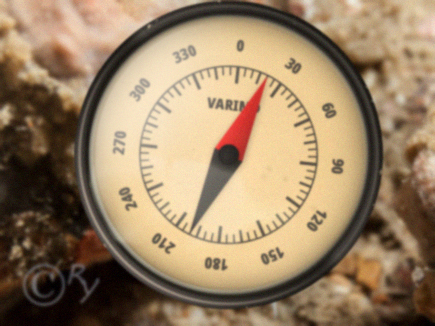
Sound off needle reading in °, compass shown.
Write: 20 °
